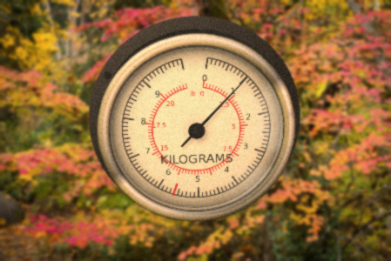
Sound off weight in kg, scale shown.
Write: 1 kg
